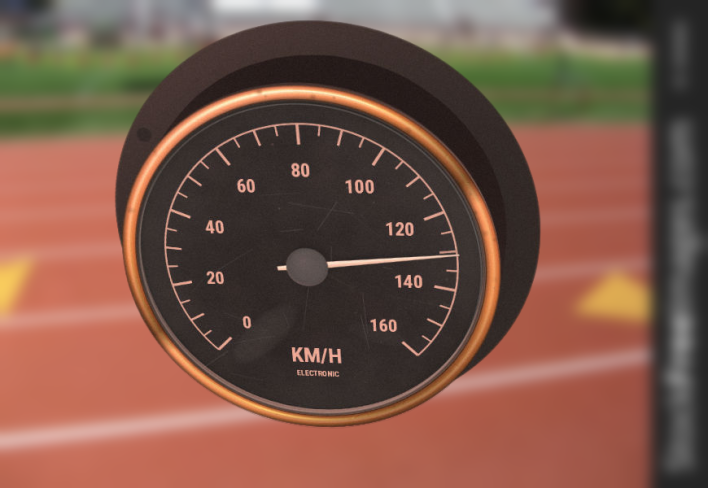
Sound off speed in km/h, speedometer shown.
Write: 130 km/h
